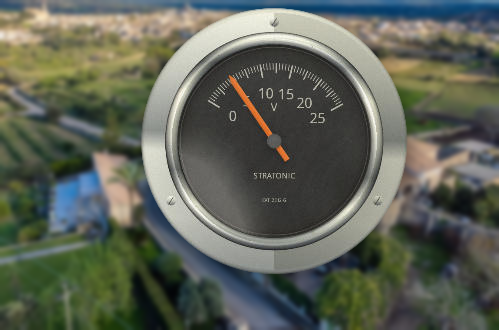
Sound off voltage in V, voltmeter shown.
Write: 5 V
